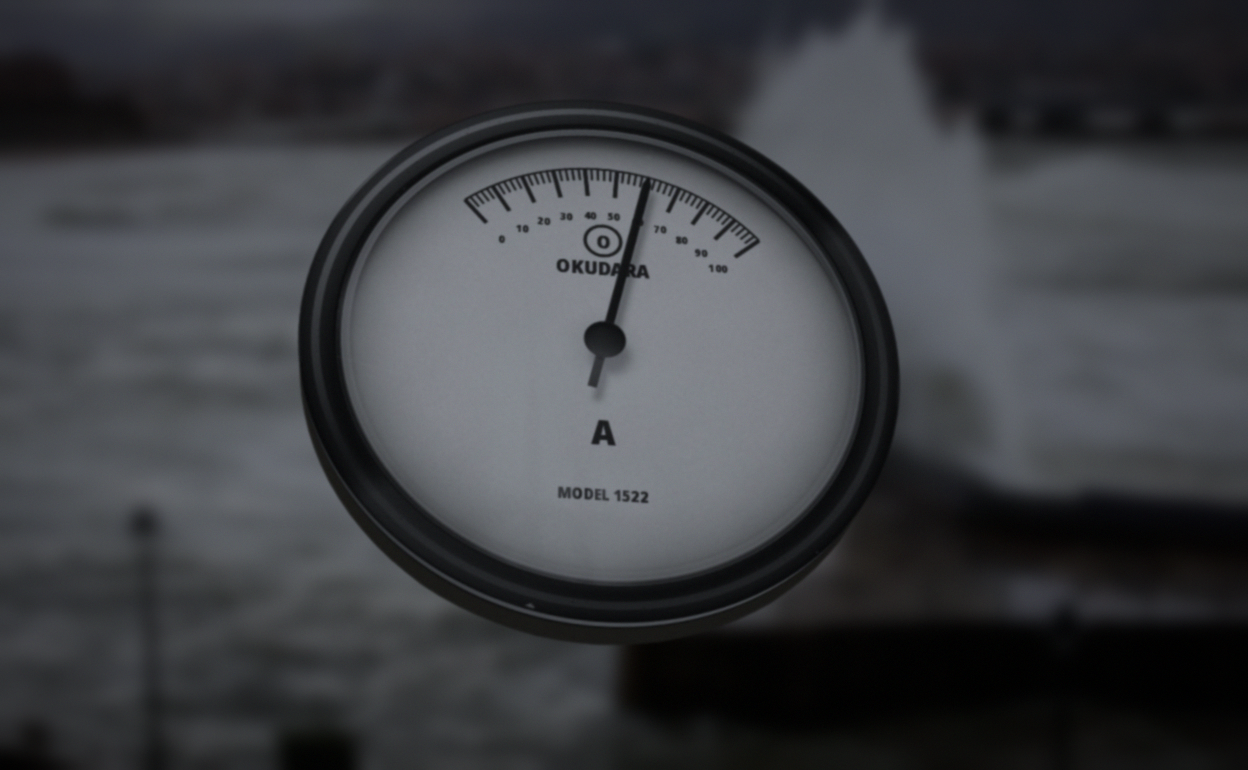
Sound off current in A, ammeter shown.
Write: 60 A
